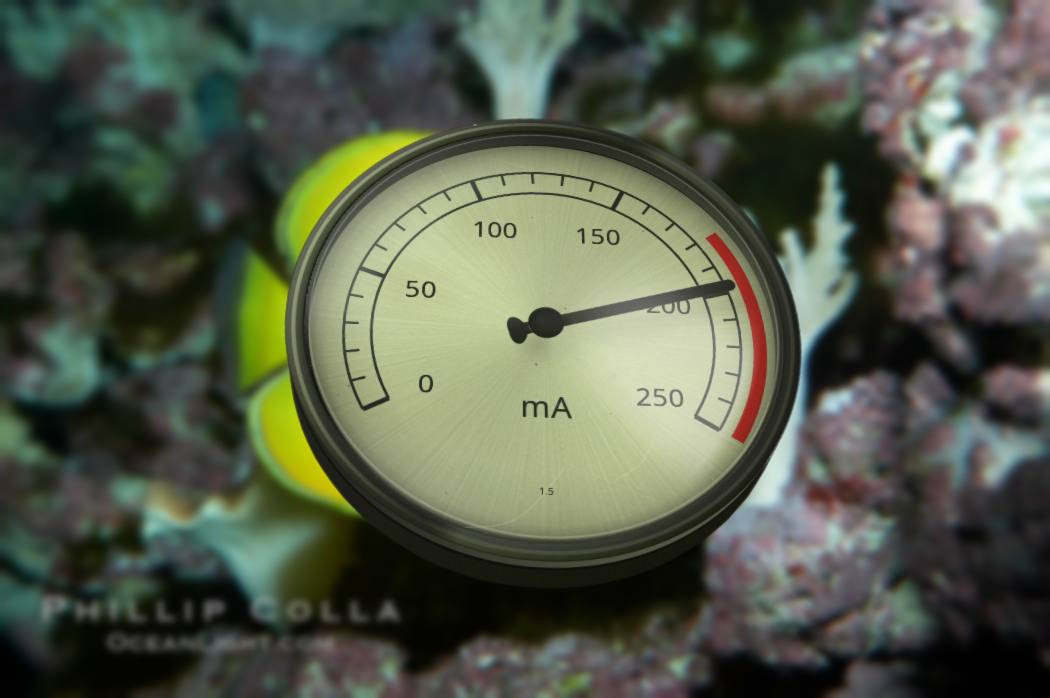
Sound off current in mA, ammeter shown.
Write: 200 mA
